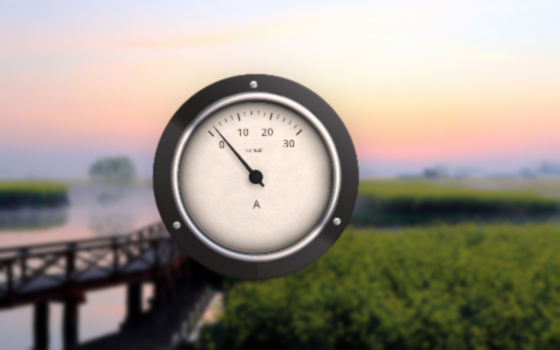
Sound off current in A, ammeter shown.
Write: 2 A
